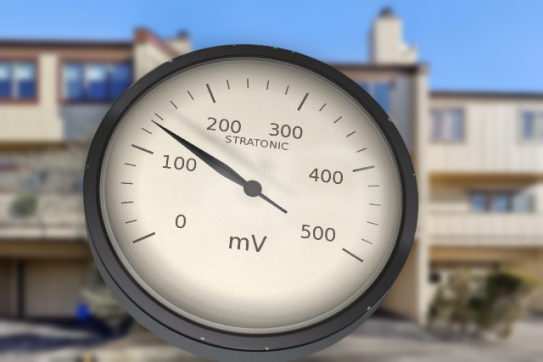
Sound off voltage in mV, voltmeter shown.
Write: 130 mV
